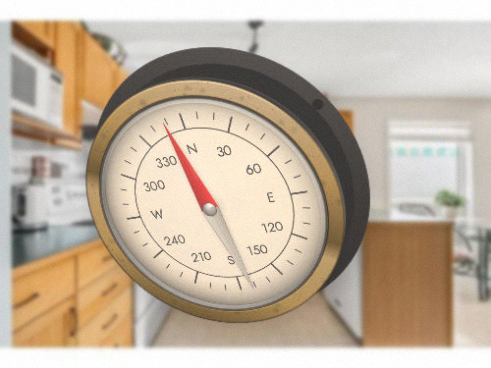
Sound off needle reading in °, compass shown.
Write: 350 °
